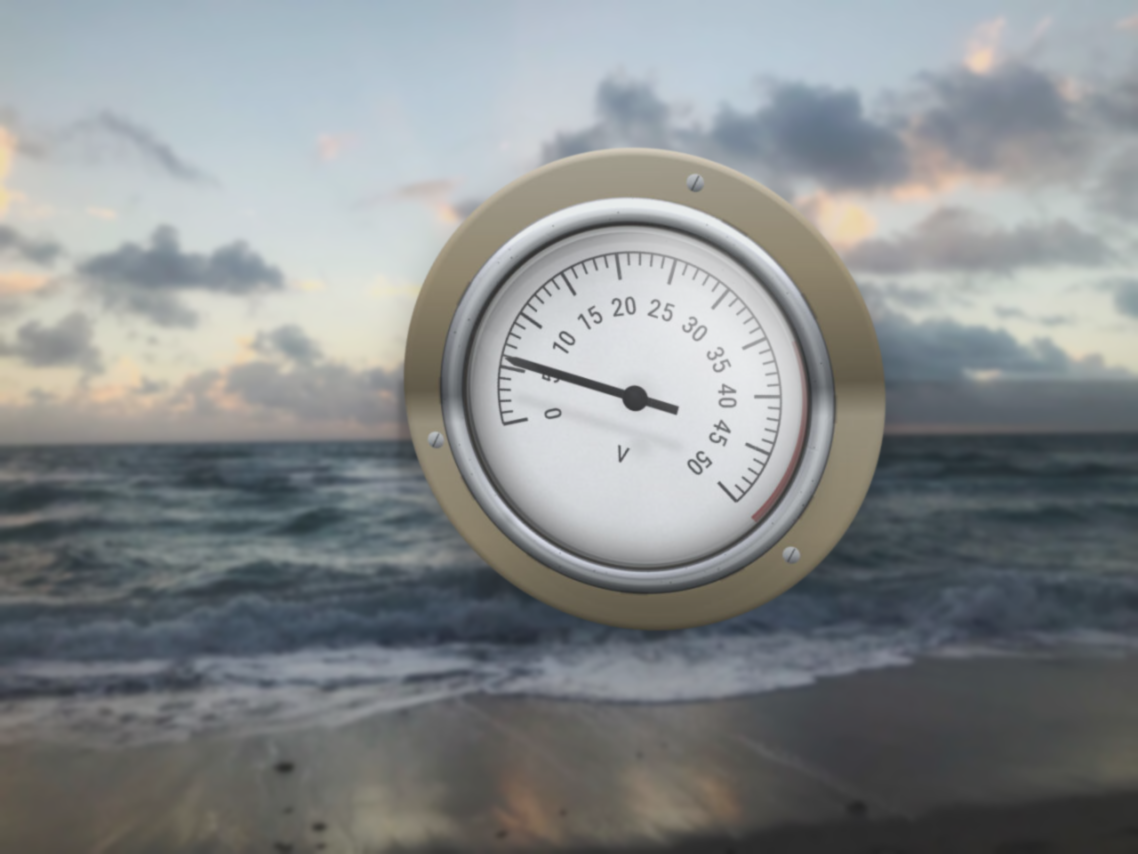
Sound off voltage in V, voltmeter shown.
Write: 6 V
